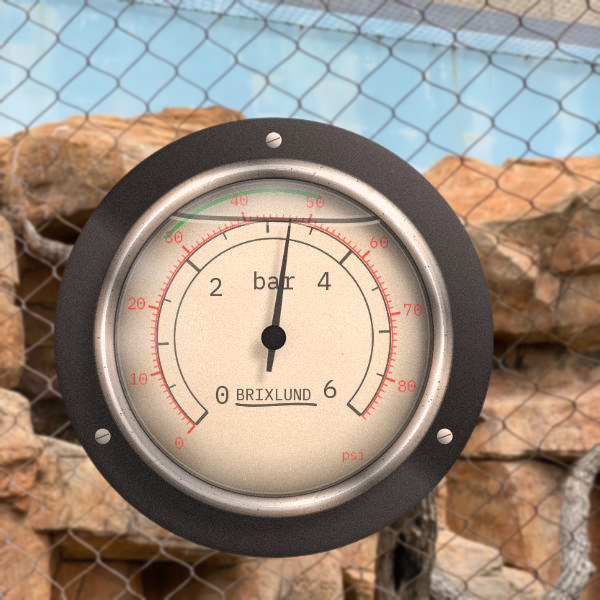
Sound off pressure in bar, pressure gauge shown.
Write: 3.25 bar
